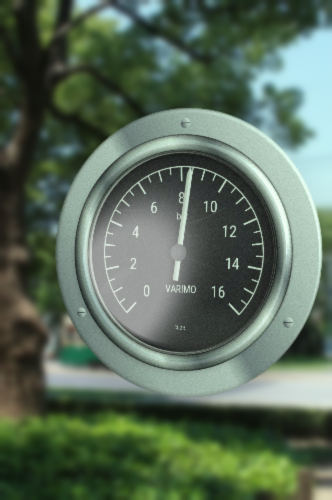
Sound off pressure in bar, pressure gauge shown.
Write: 8.5 bar
